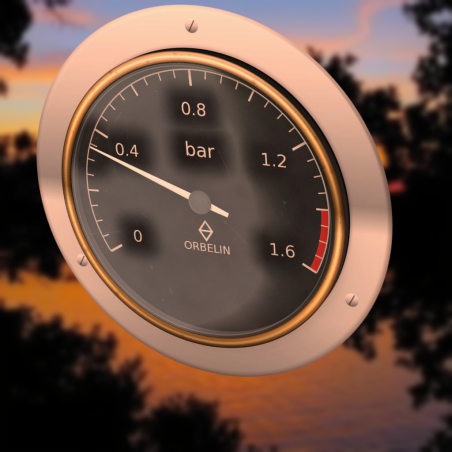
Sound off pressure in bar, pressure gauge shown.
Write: 0.35 bar
